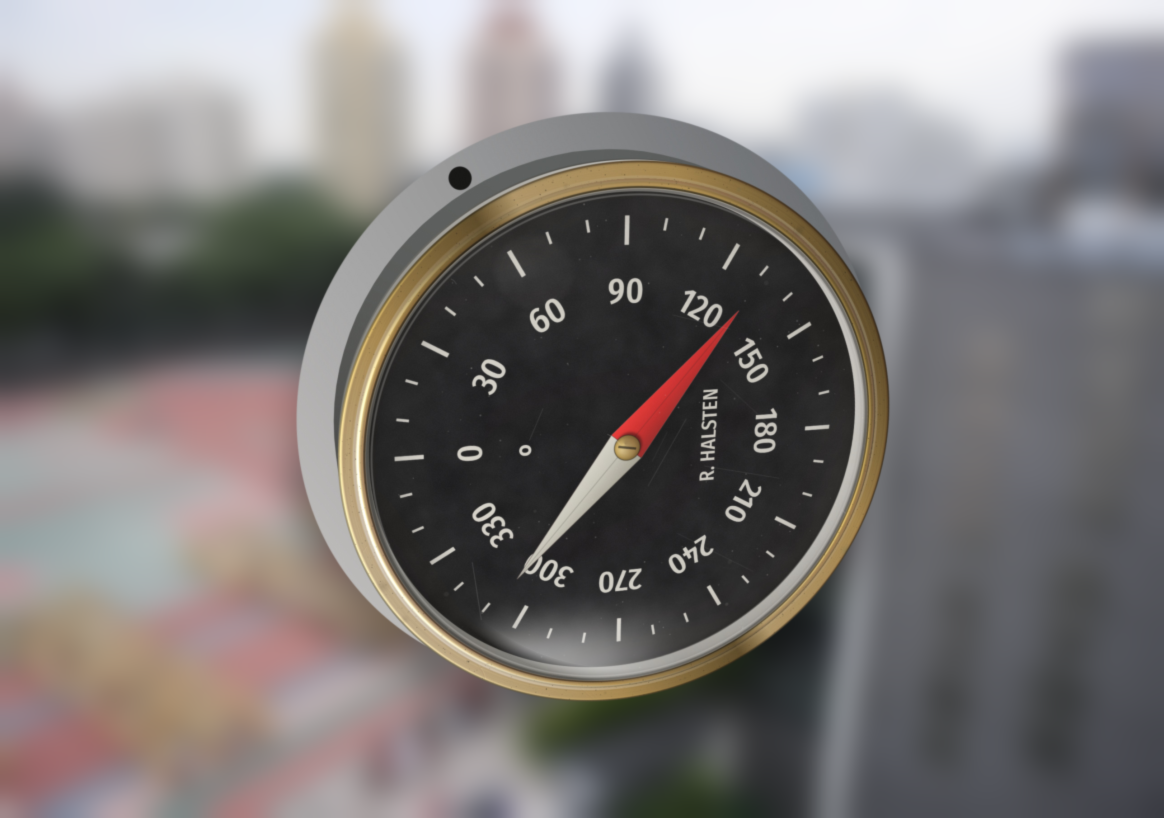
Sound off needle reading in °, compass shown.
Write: 130 °
